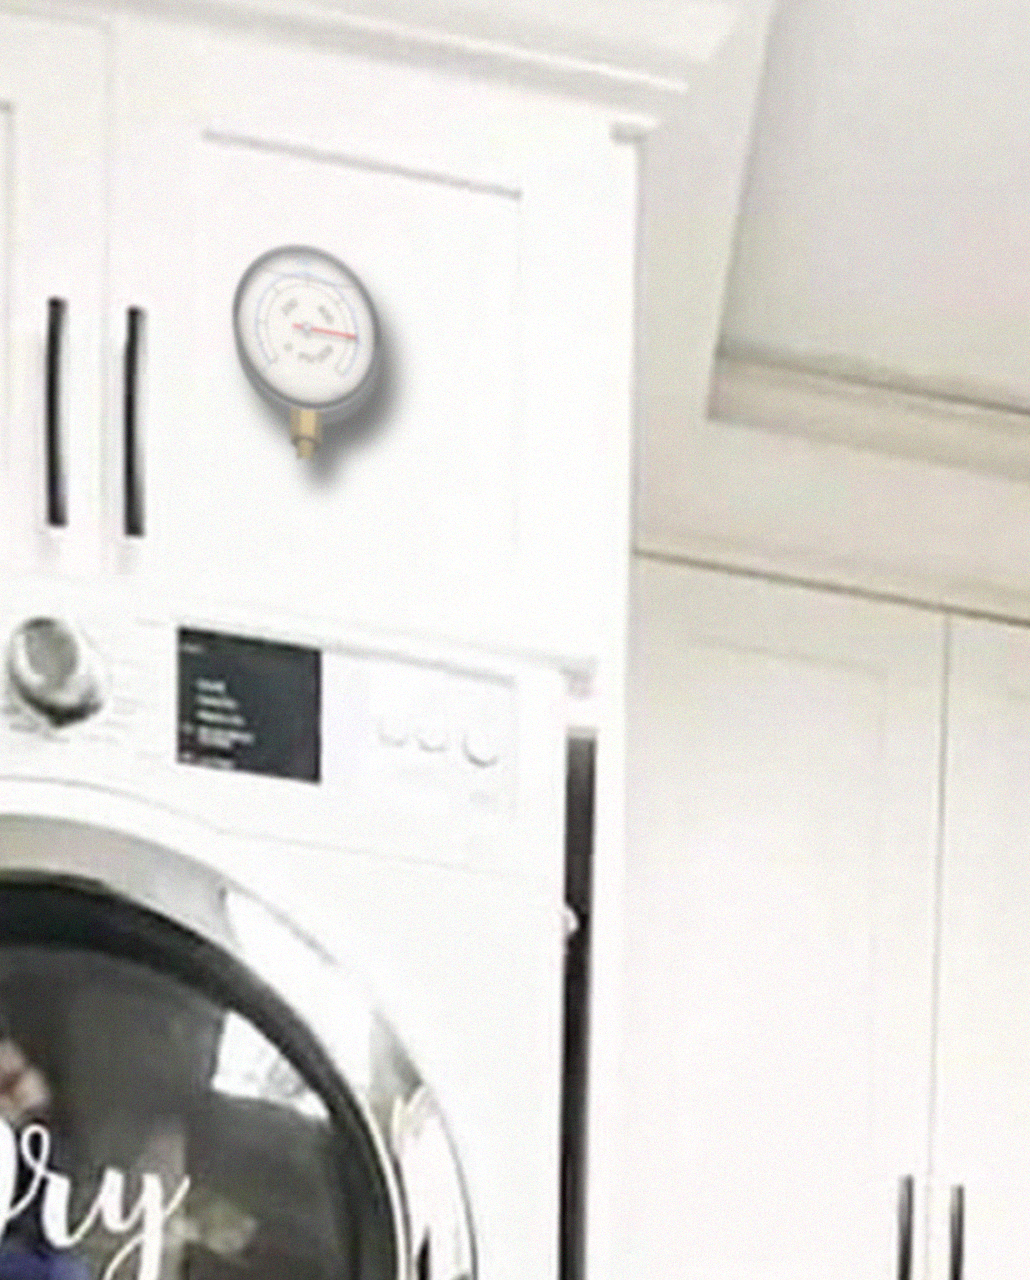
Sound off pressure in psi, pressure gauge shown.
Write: 500 psi
